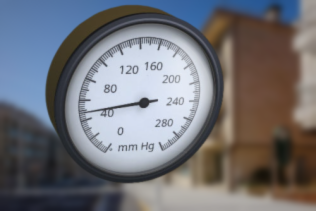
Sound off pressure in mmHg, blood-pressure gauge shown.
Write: 50 mmHg
